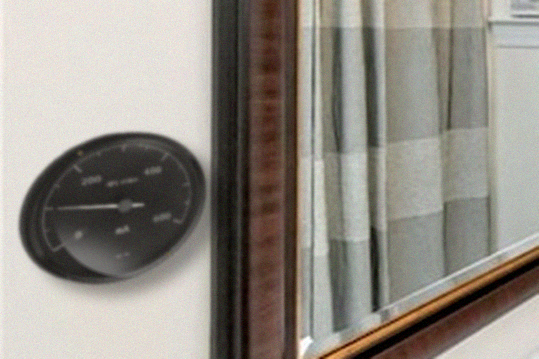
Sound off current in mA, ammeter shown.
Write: 100 mA
